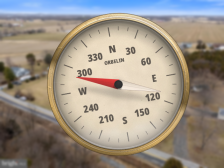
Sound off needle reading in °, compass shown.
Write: 290 °
